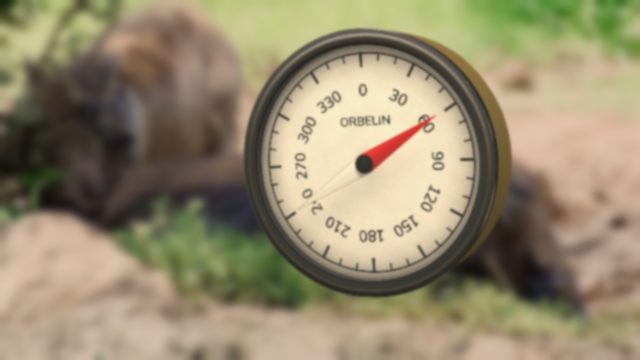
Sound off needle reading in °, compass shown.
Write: 60 °
